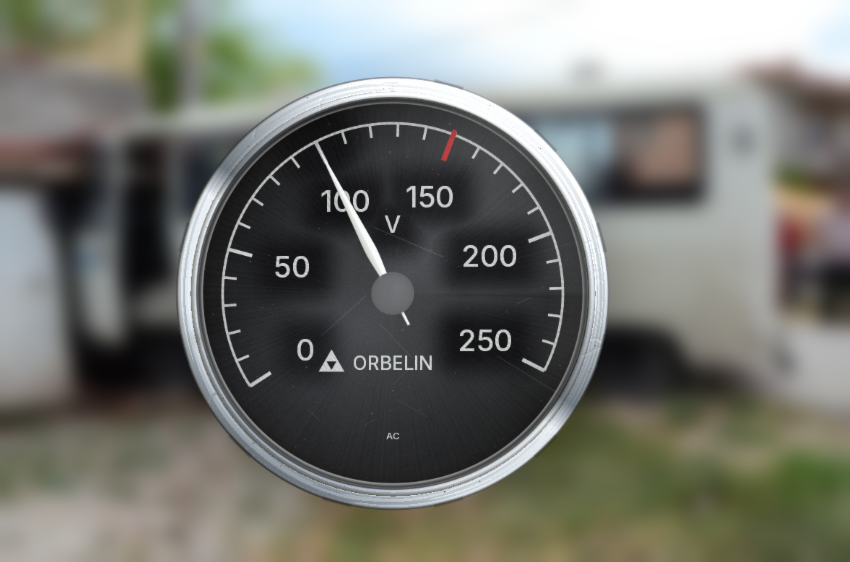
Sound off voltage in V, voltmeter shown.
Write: 100 V
